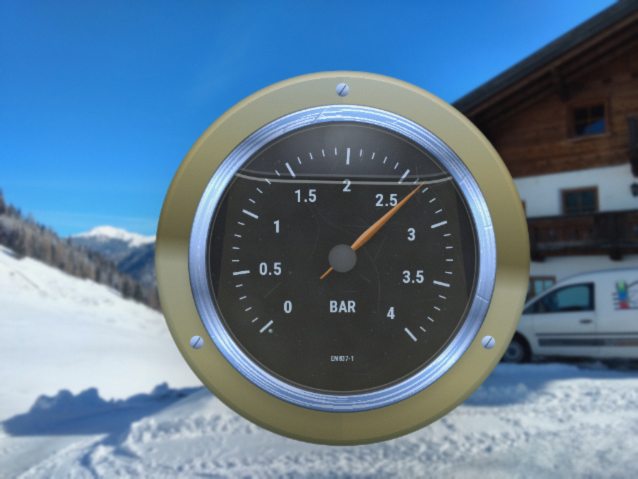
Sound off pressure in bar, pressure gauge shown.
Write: 2.65 bar
